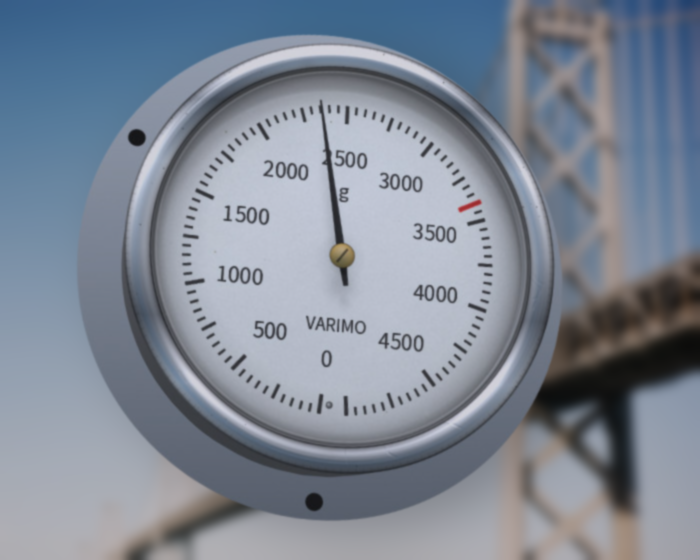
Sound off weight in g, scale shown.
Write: 2350 g
